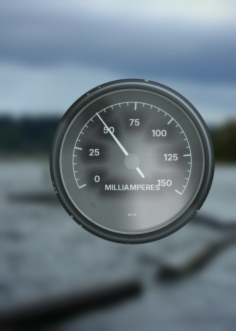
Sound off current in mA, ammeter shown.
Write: 50 mA
